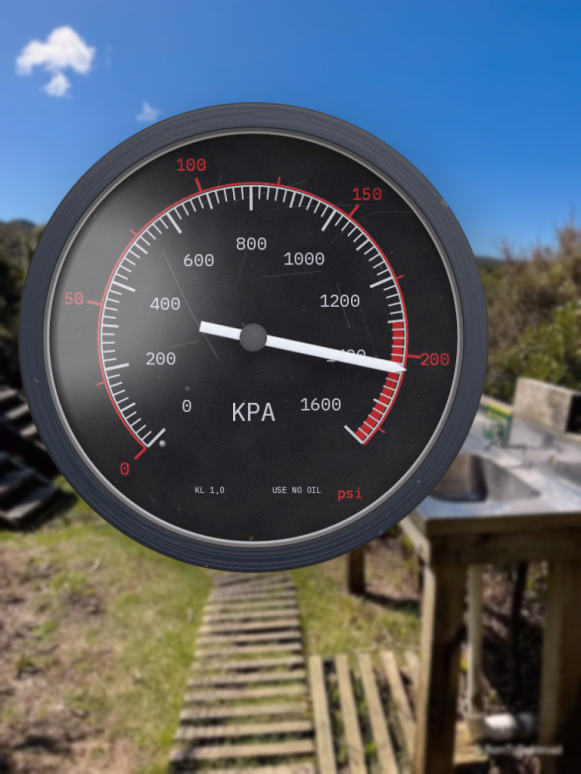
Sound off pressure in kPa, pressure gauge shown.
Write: 1410 kPa
